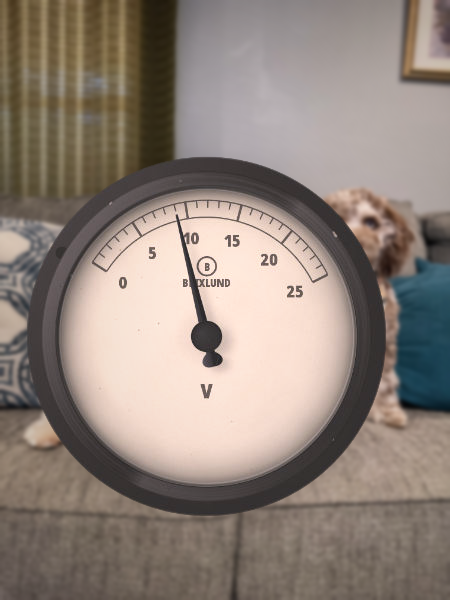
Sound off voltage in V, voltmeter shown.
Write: 9 V
